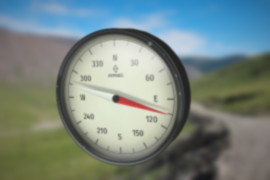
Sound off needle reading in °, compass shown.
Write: 105 °
